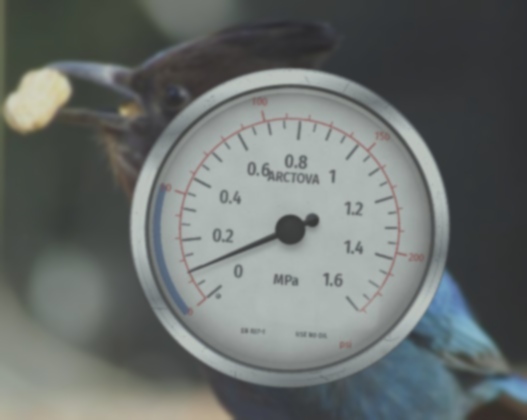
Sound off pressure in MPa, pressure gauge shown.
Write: 0.1 MPa
